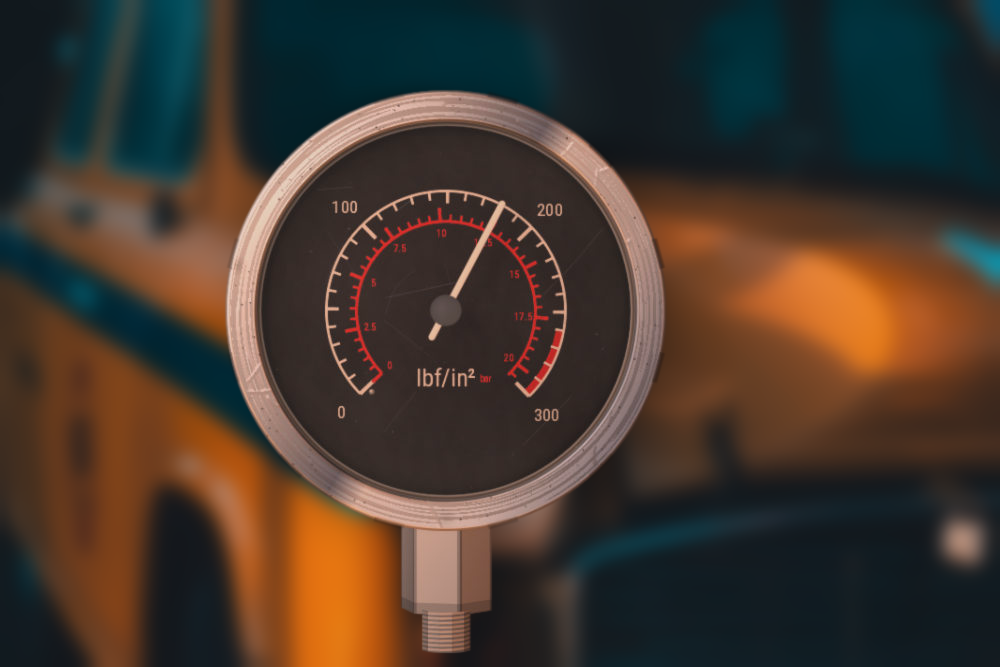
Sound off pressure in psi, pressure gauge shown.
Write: 180 psi
